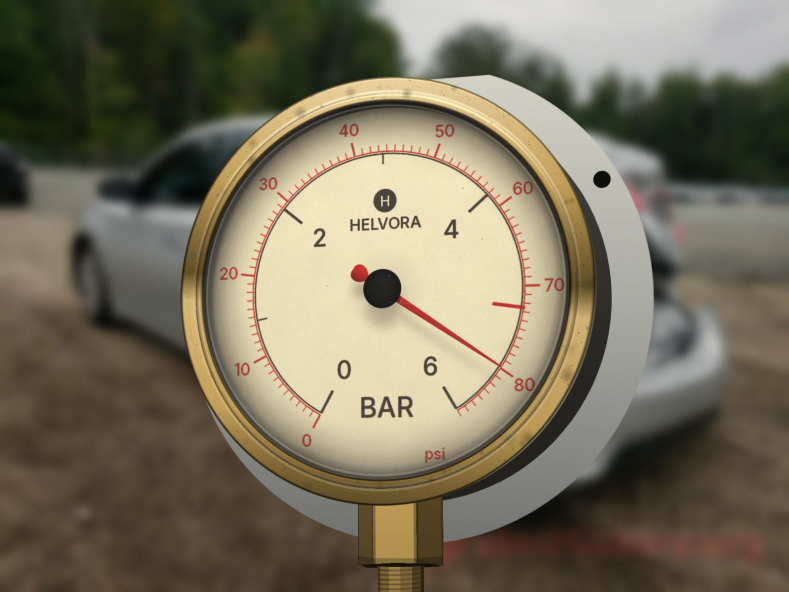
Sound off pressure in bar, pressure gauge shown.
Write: 5.5 bar
